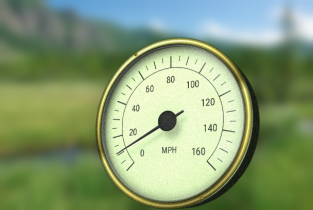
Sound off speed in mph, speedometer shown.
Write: 10 mph
